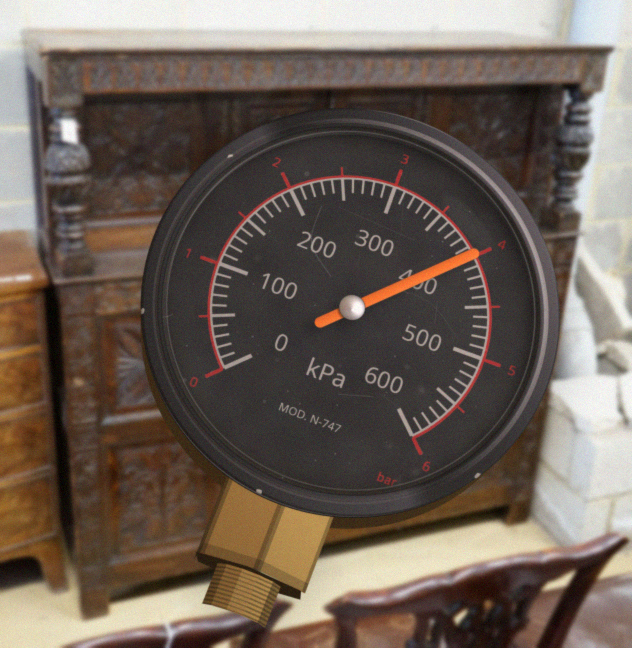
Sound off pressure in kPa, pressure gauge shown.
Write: 400 kPa
